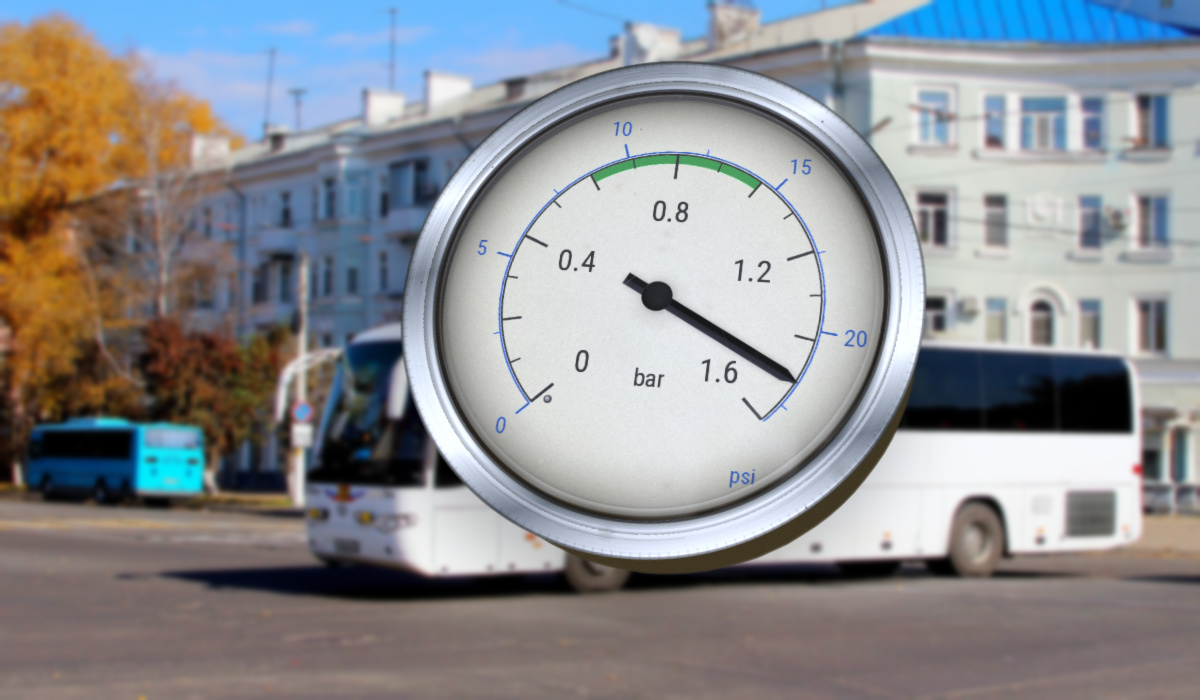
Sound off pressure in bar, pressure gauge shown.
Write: 1.5 bar
